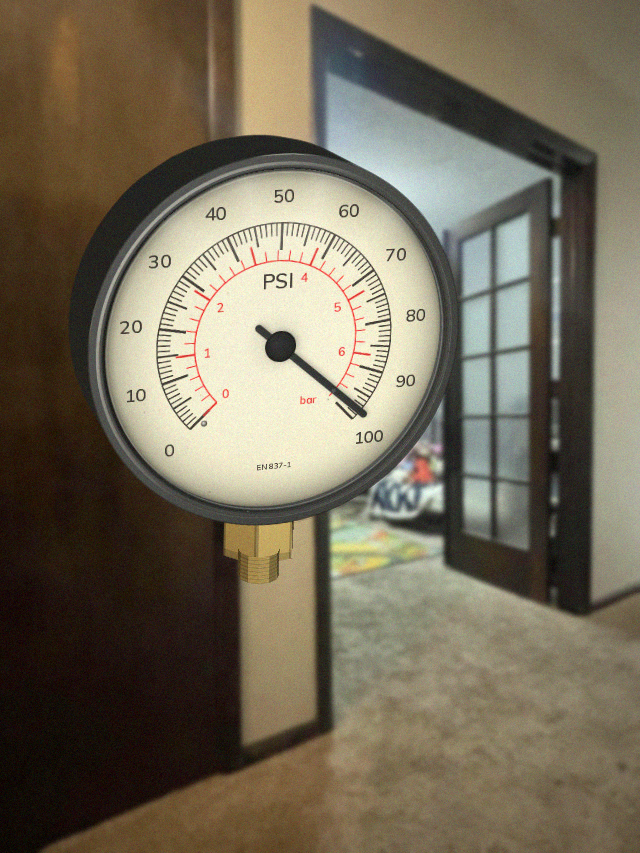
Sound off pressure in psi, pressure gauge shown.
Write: 98 psi
